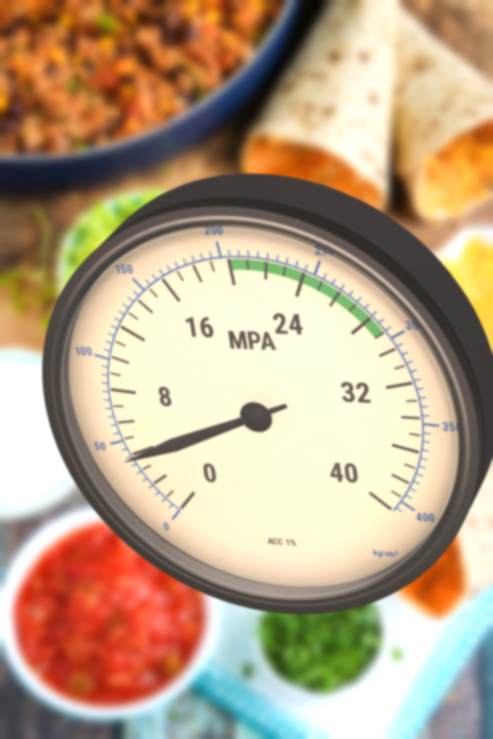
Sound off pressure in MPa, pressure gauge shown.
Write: 4 MPa
